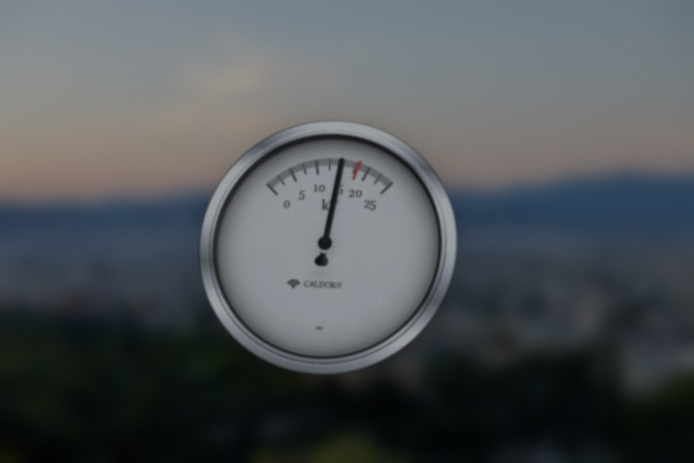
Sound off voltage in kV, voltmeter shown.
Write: 15 kV
